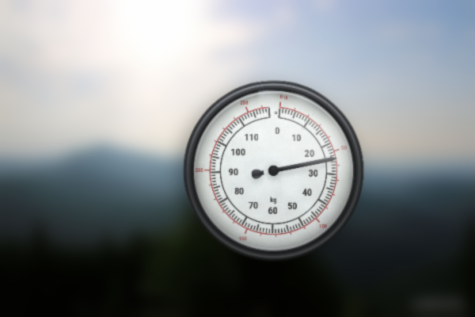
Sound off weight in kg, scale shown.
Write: 25 kg
